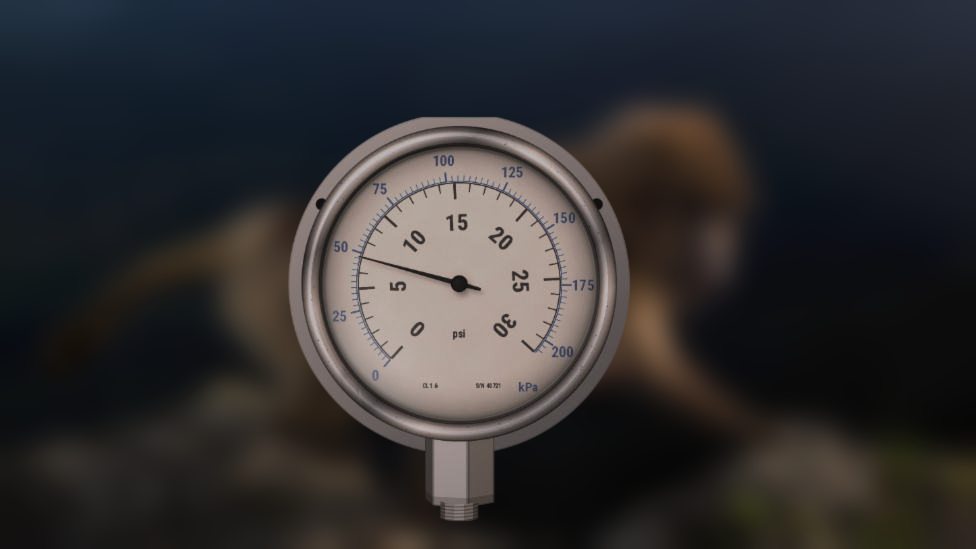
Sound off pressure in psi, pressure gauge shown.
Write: 7 psi
